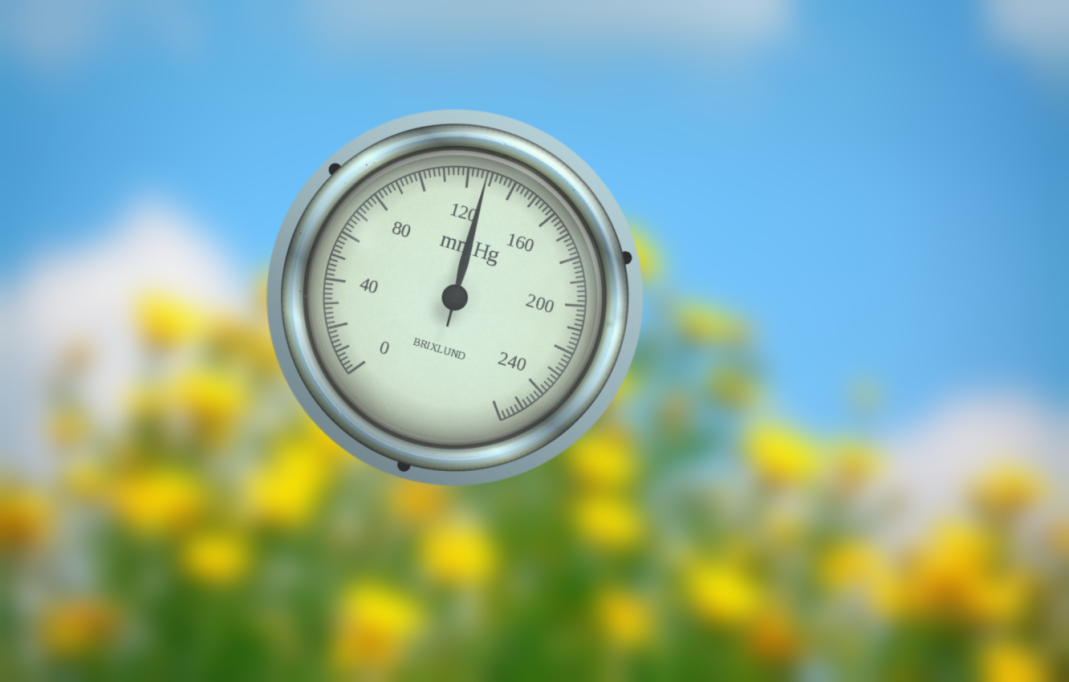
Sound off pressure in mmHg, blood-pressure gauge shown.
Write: 128 mmHg
